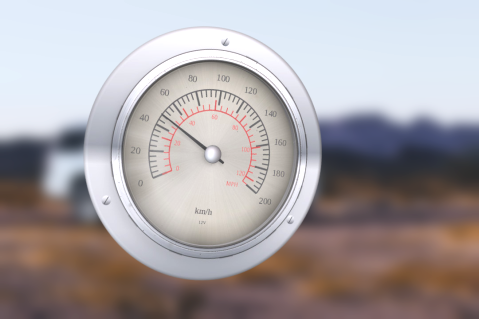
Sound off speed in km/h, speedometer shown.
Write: 48 km/h
